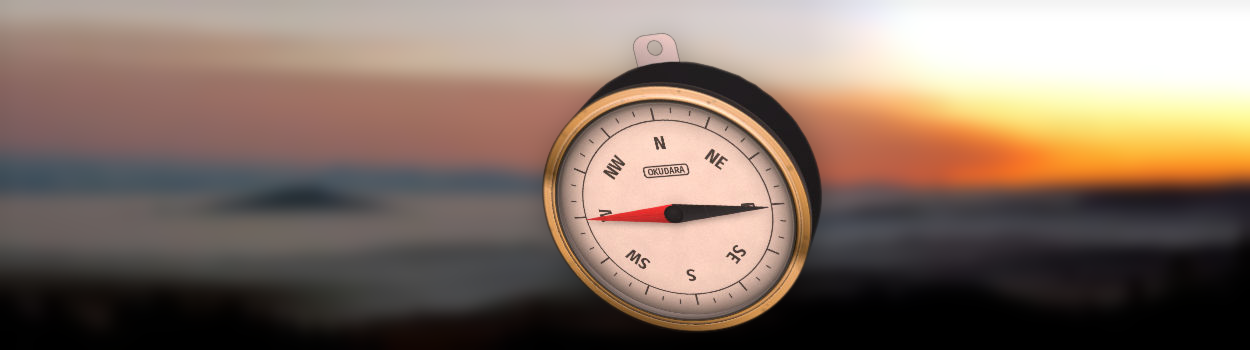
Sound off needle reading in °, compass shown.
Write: 270 °
